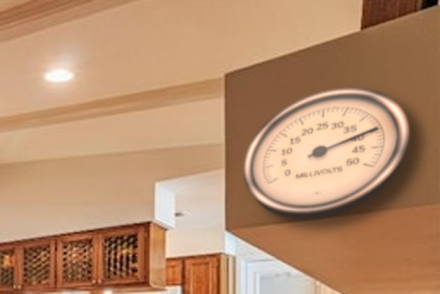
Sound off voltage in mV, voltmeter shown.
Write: 40 mV
